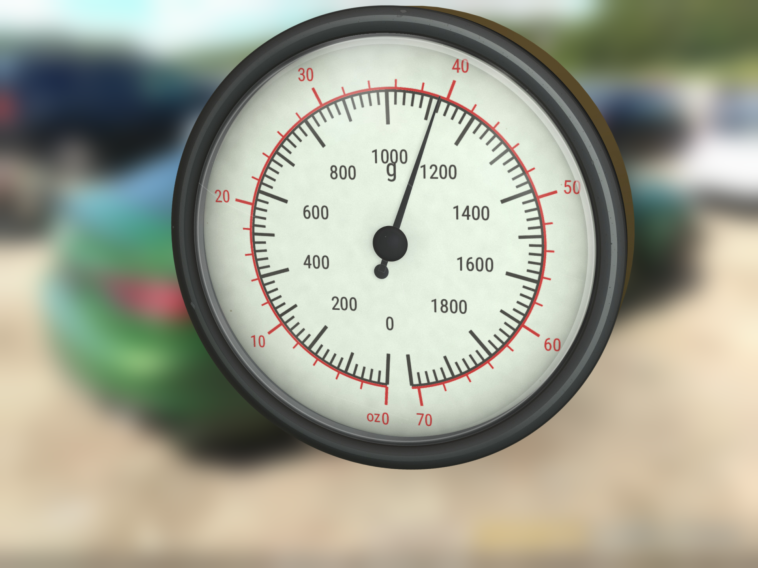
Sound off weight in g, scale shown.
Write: 1120 g
